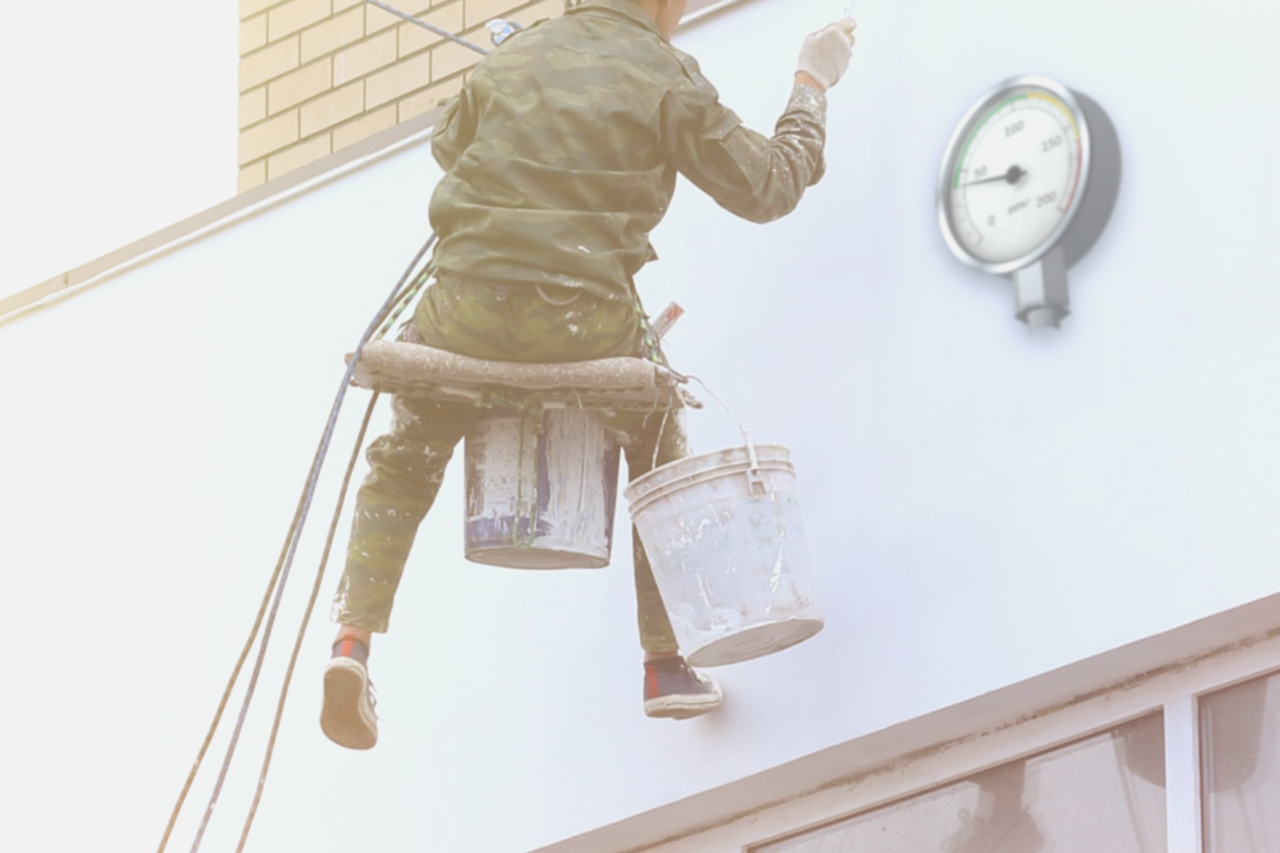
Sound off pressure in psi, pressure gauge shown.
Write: 40 psi
